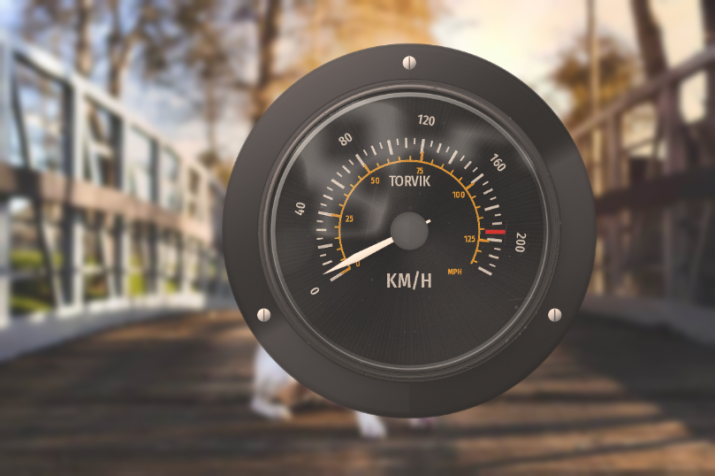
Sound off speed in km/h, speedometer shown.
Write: 5 km/h
